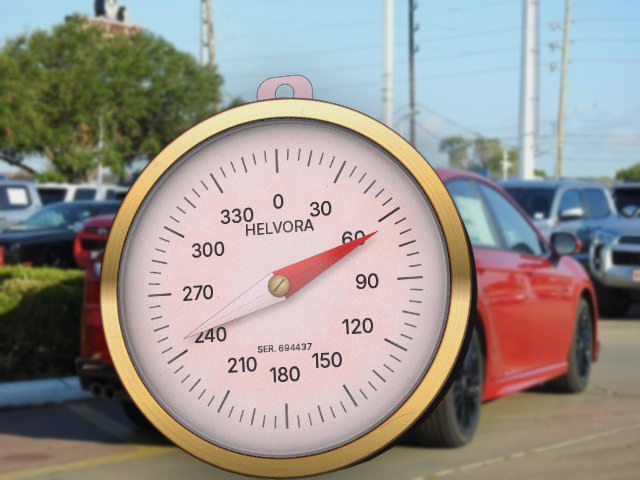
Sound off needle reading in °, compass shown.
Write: 65 °
